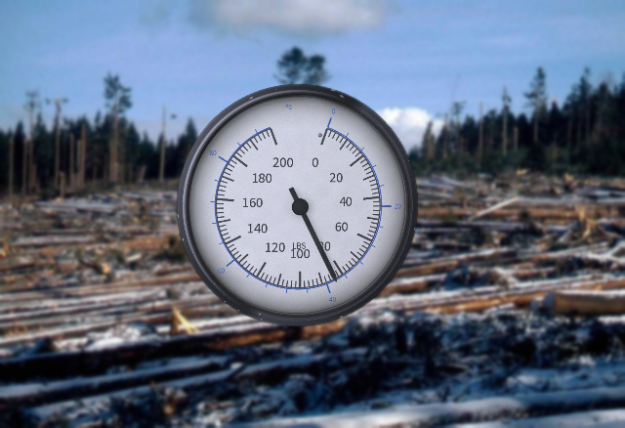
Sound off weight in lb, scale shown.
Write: 84 lb
